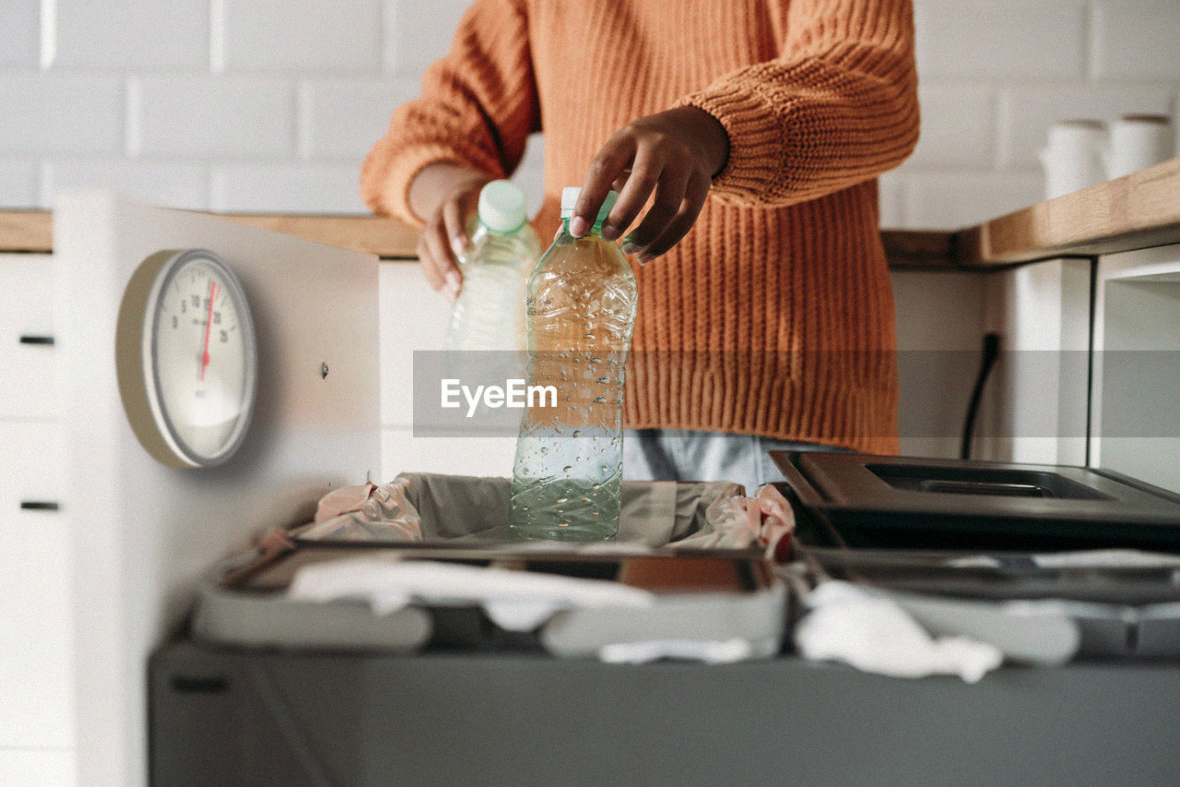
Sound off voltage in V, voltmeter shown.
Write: 15 V
